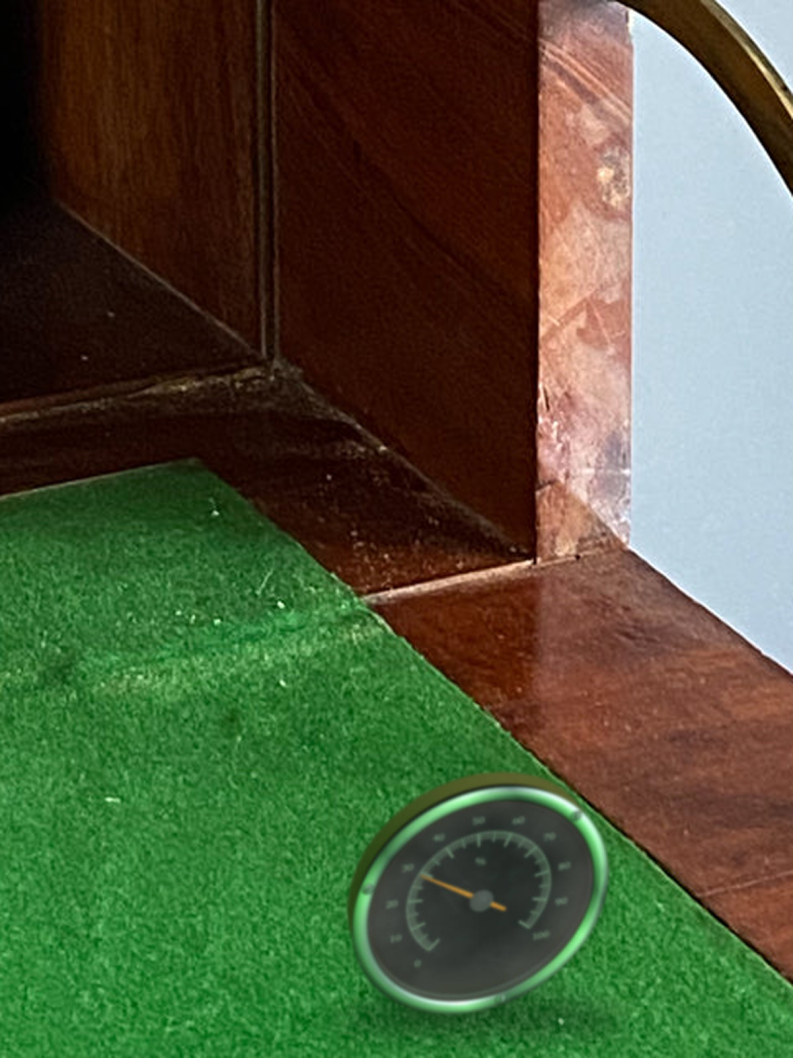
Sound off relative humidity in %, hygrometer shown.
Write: 30 %
